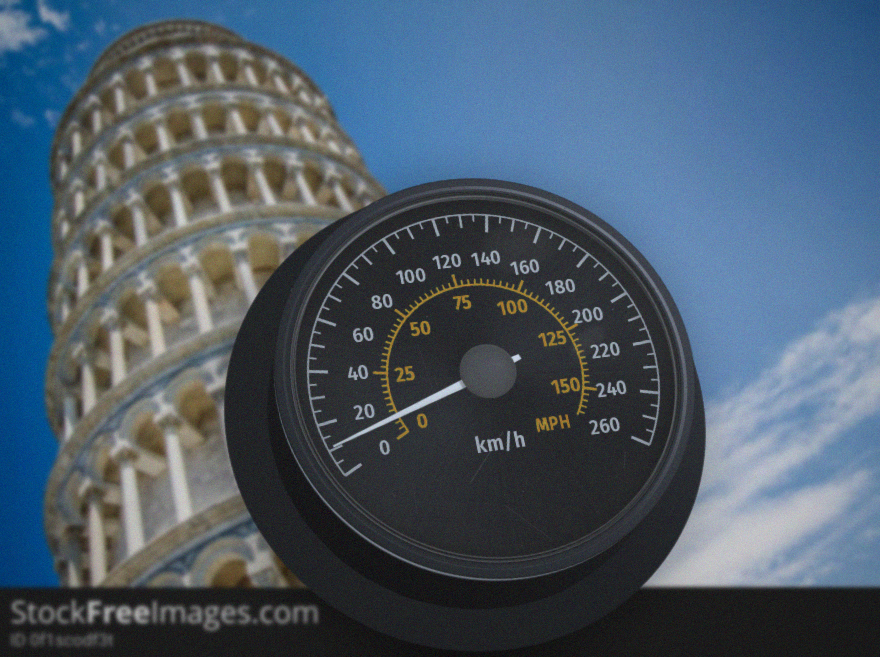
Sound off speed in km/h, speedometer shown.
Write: 10 km/h
